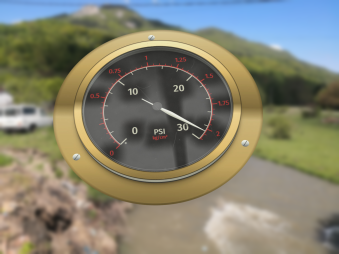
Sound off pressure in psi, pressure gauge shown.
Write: 29 psi
